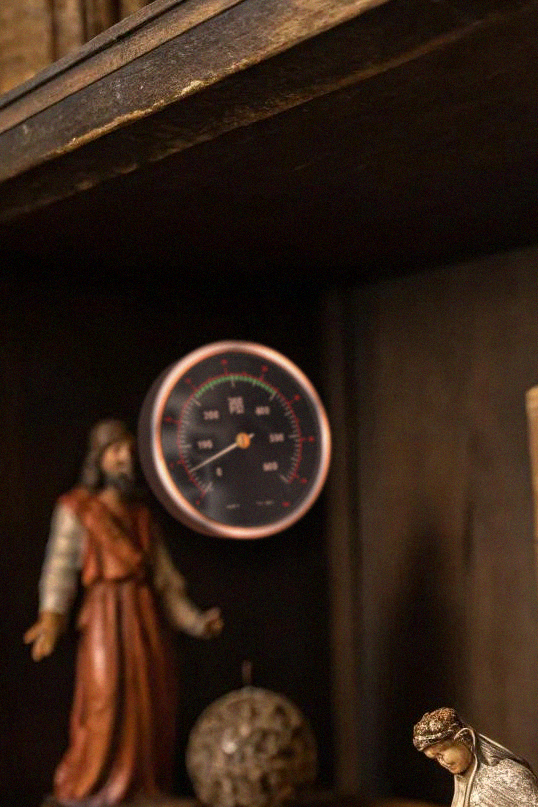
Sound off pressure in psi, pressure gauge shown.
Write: 50 psi
